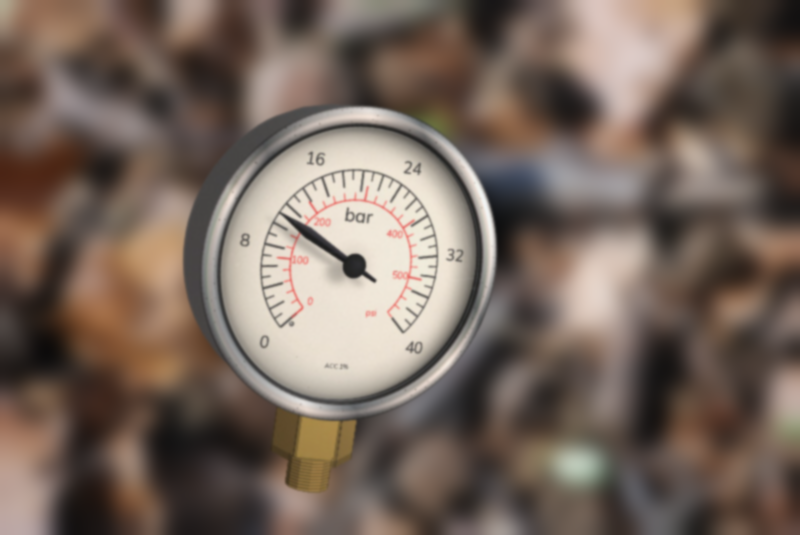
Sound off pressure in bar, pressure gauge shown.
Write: 11 bar
